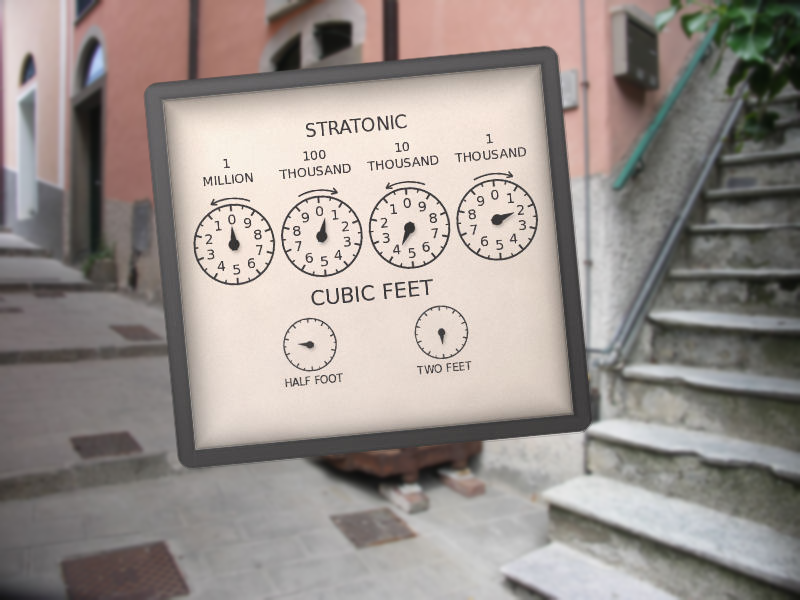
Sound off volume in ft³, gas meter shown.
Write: 4200 ft³
